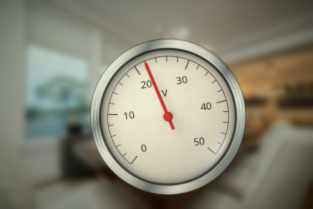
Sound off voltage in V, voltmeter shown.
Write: 22 V
